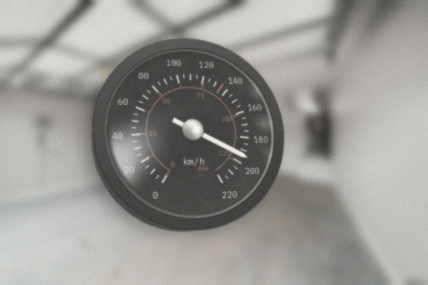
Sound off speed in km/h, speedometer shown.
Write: 195 km/h
